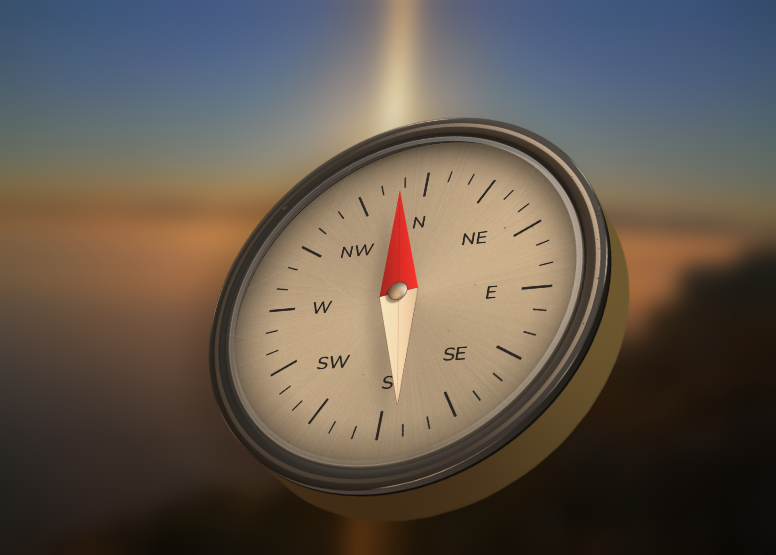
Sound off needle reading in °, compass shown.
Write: 350 °
